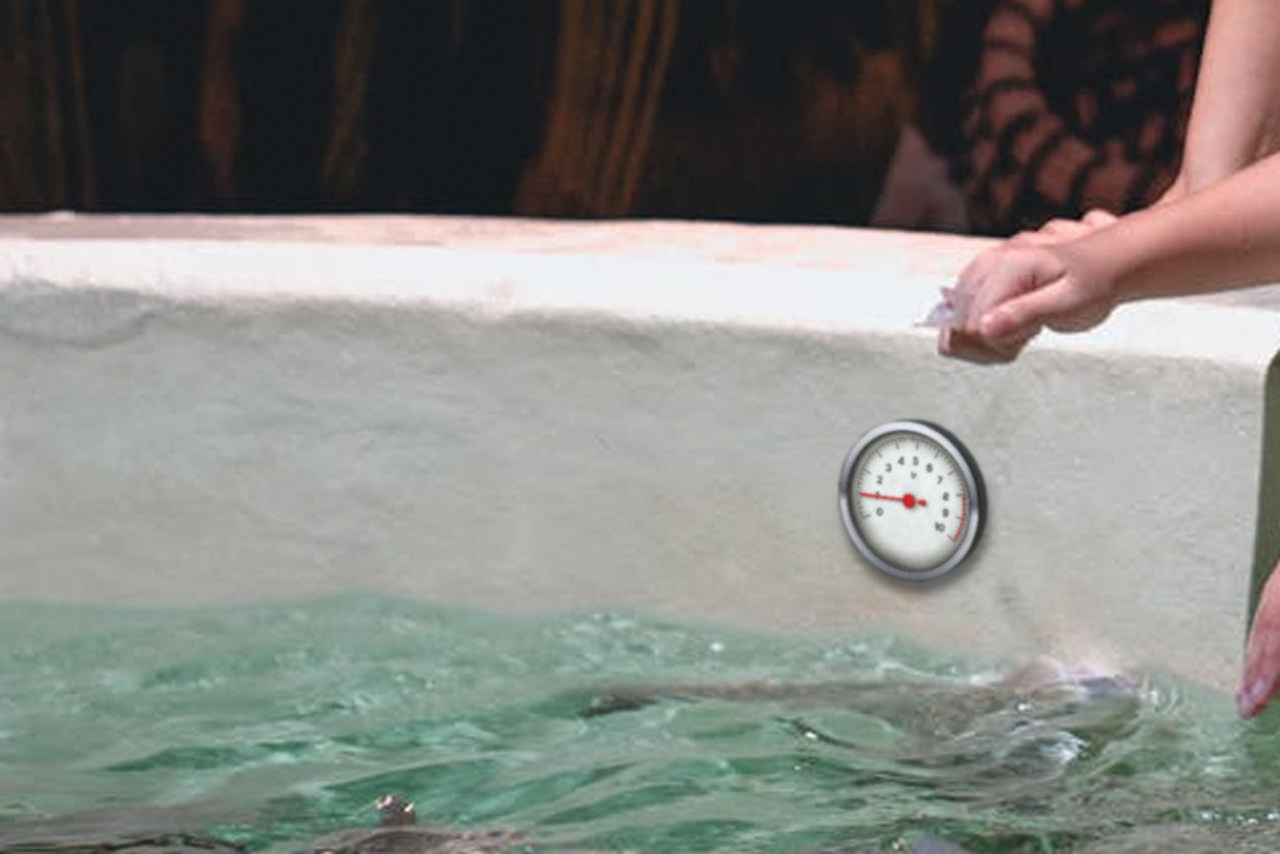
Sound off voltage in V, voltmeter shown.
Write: 1 V
